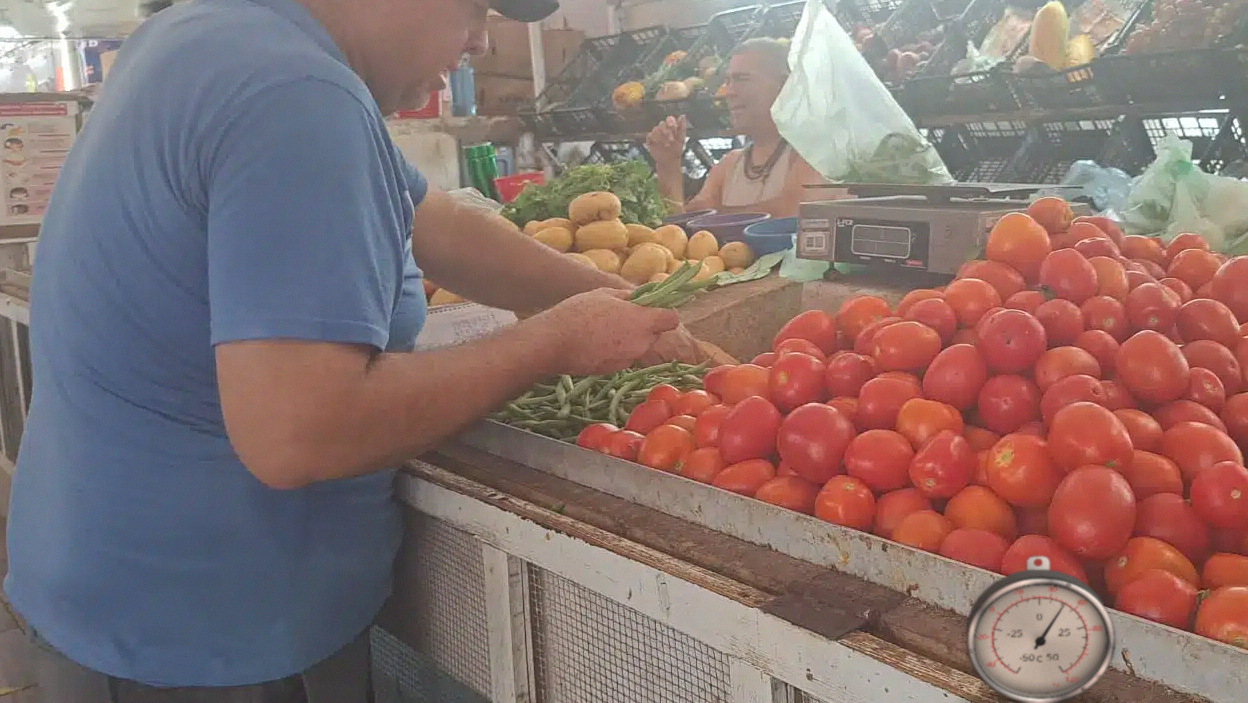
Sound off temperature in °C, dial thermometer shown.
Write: 10 °C
